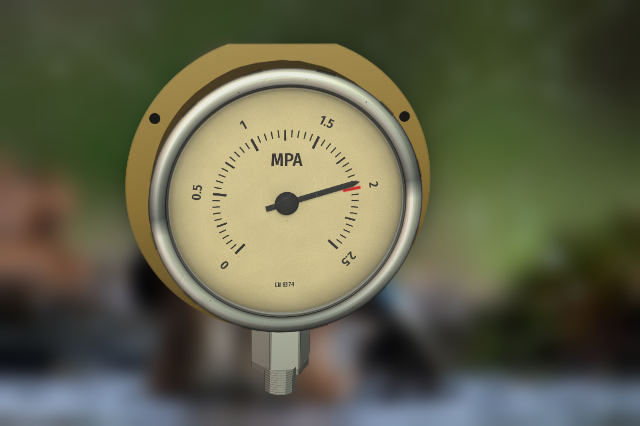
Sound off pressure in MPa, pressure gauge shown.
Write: 1.95 MPa
